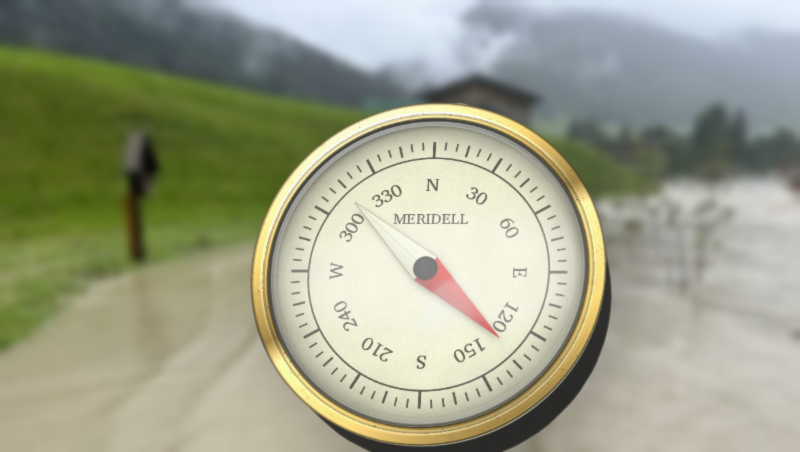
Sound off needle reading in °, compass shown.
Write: 132.5 °
